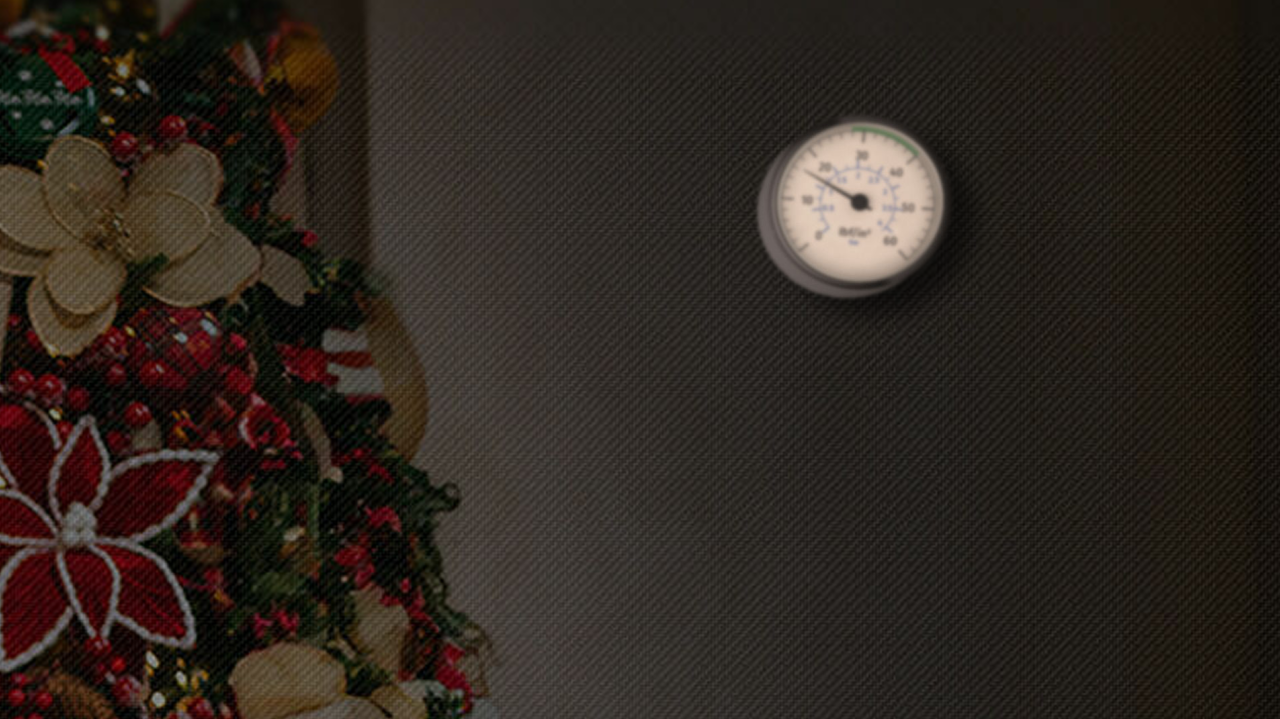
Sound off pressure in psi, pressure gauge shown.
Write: 16 psi
